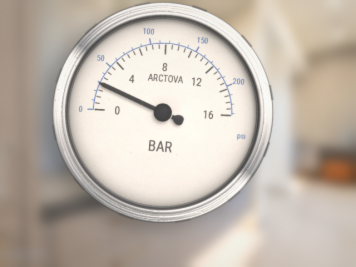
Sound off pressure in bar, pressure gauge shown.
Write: 2 bar
